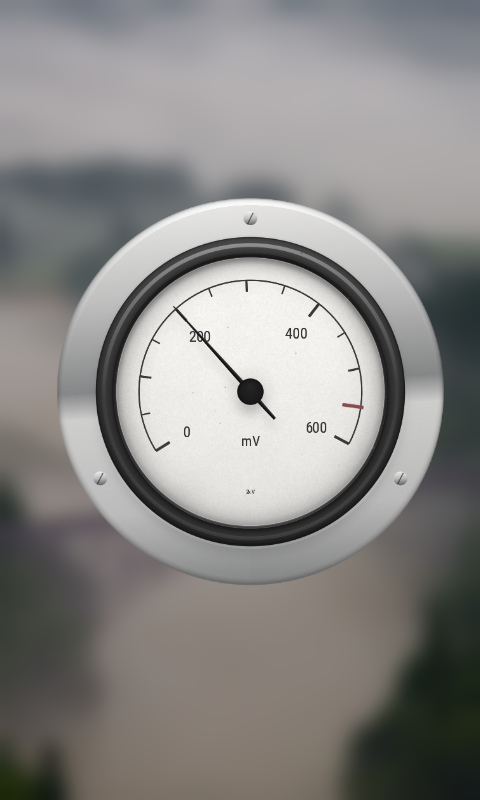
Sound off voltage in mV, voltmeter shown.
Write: 200 mV
